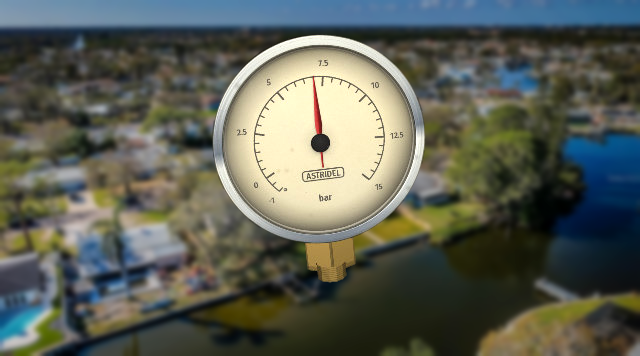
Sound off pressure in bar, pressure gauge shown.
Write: 7 bar
